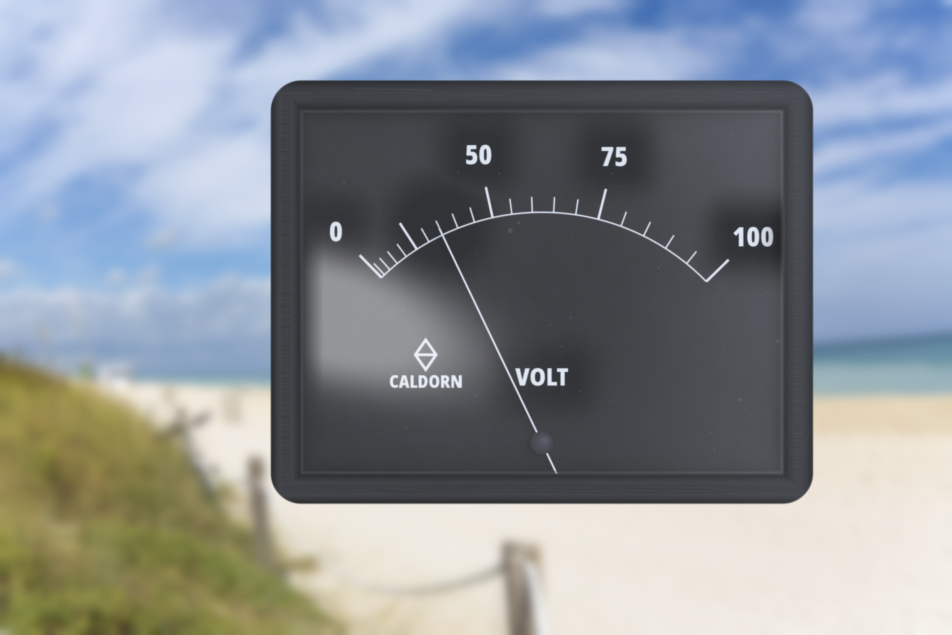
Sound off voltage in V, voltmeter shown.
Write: 35 V
